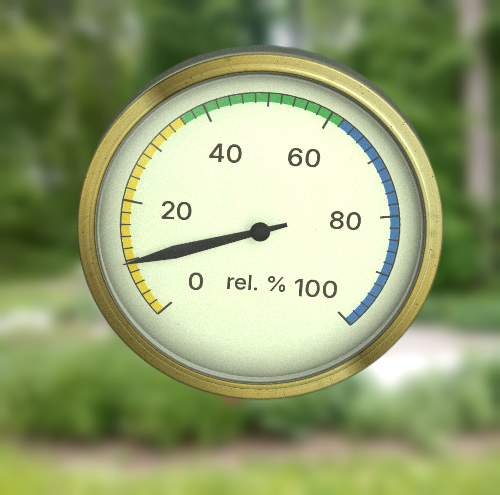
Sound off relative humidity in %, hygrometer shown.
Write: 10 %
